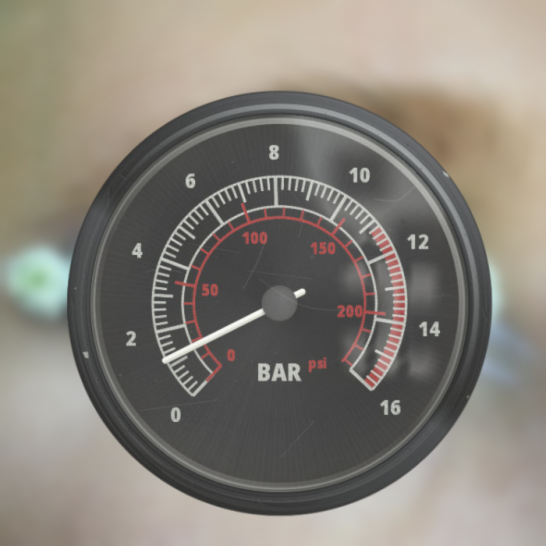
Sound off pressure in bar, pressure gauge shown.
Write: 1.2 bar
